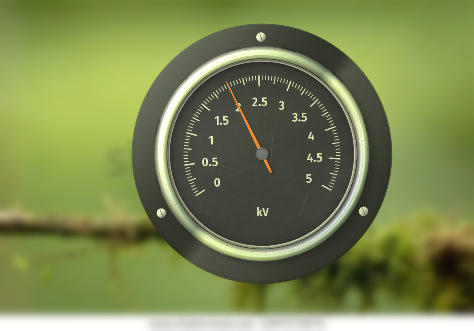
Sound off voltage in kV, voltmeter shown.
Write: 2 kV
